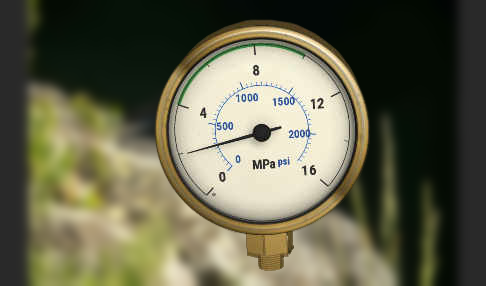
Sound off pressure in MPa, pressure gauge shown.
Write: 2 MPa
